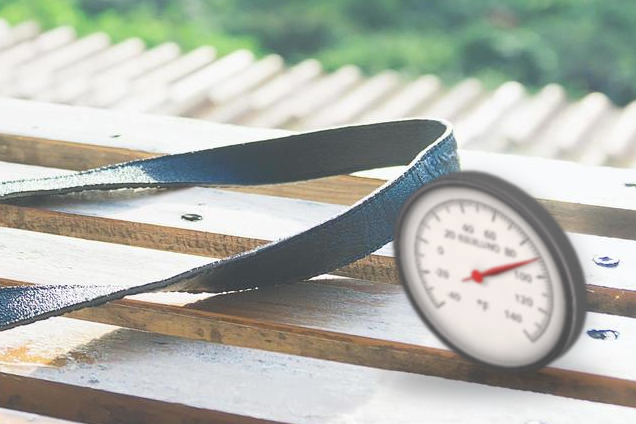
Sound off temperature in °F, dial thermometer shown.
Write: 90 °F
